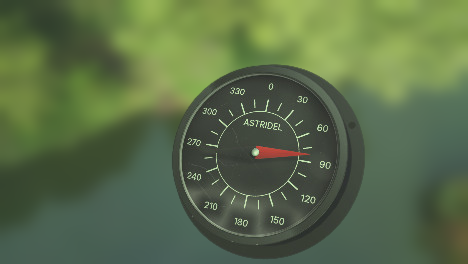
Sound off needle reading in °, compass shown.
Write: 82.5 °
